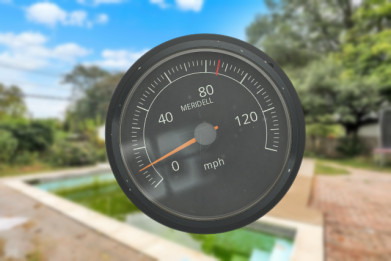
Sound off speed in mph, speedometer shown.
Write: 10 mph
